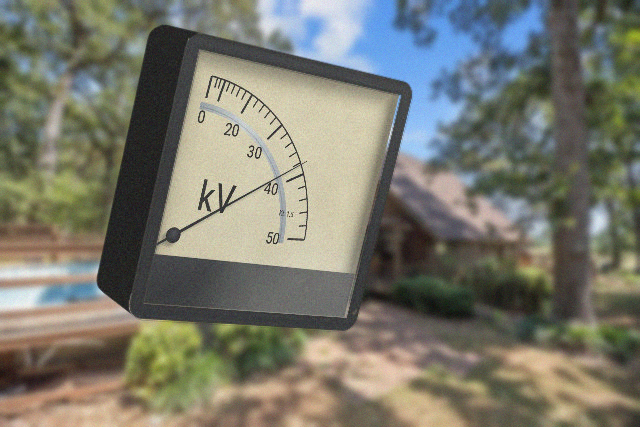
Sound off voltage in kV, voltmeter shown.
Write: 38 kV
